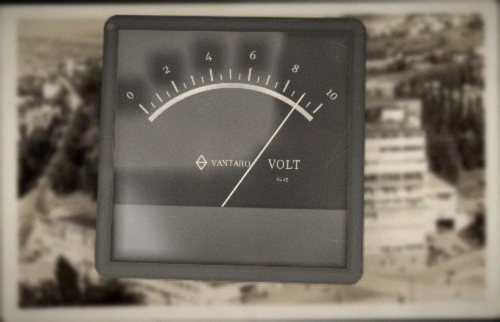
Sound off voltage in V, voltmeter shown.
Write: 9 V
